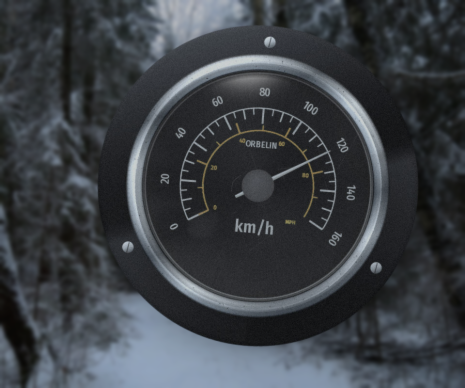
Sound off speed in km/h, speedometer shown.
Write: 120 km/h
